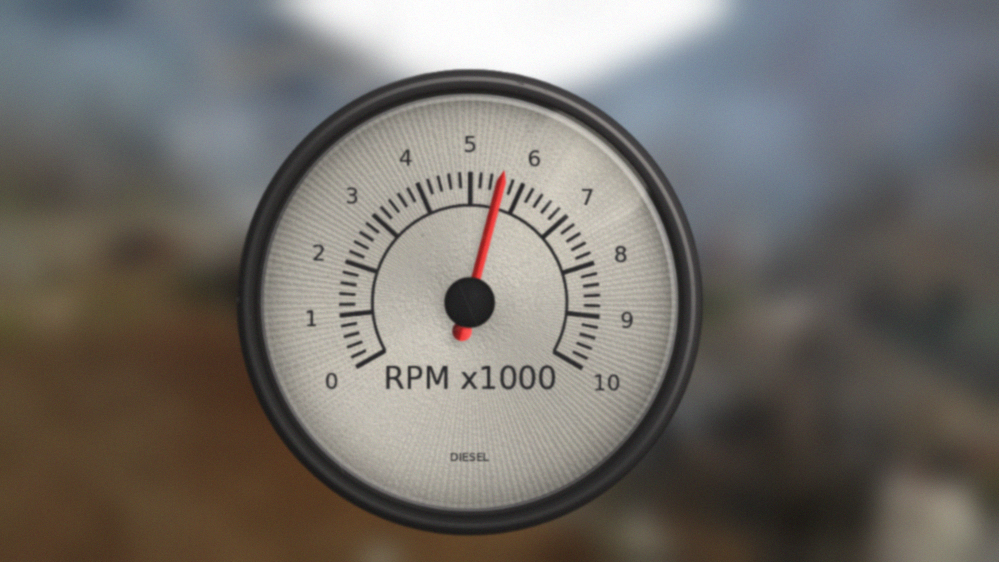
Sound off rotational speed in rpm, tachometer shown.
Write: 5600 rpm
